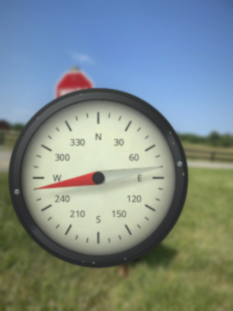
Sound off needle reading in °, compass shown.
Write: 260 °
